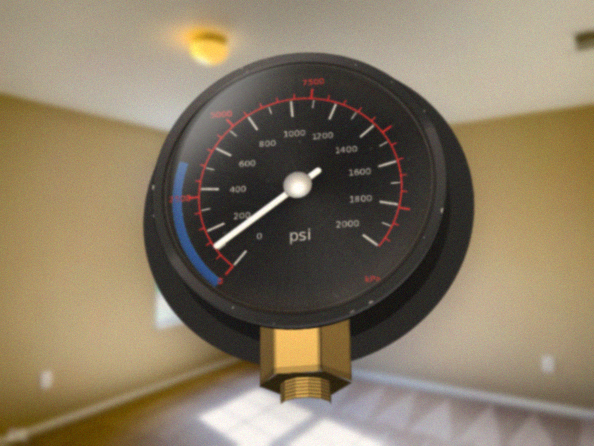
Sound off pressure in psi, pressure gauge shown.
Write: 100 psi
